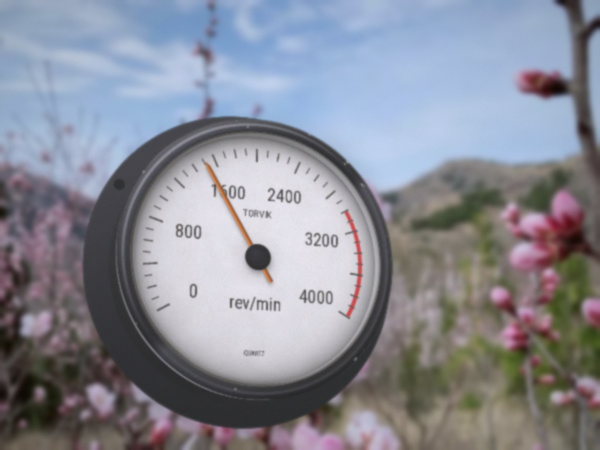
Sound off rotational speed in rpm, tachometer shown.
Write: 1500 rpm
